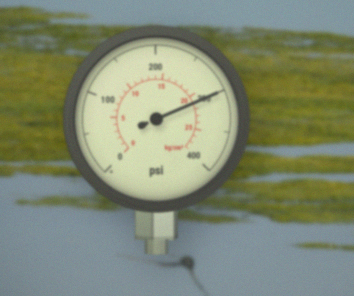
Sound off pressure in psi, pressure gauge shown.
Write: 300 psi
